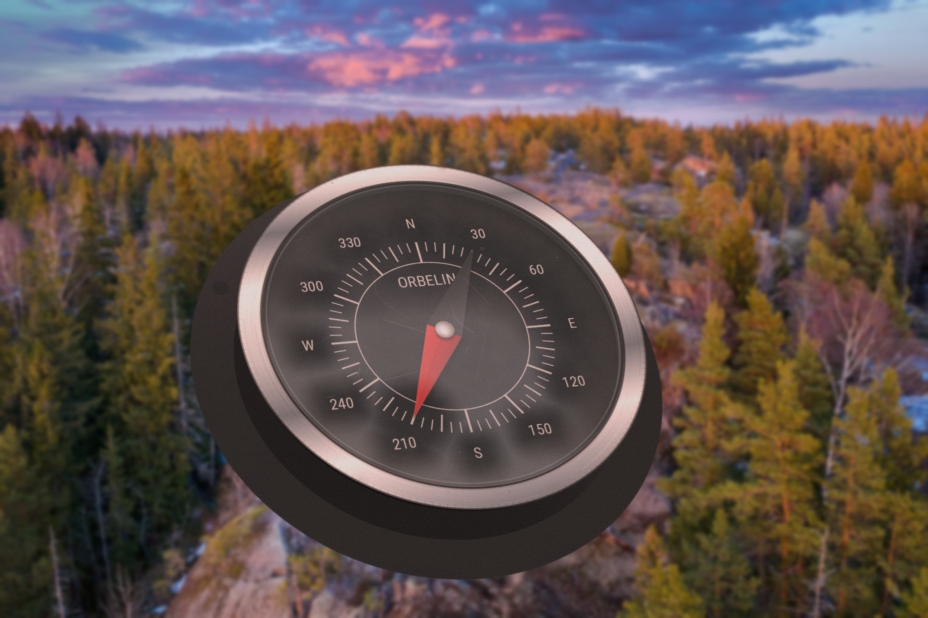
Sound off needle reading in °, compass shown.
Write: 210 °
